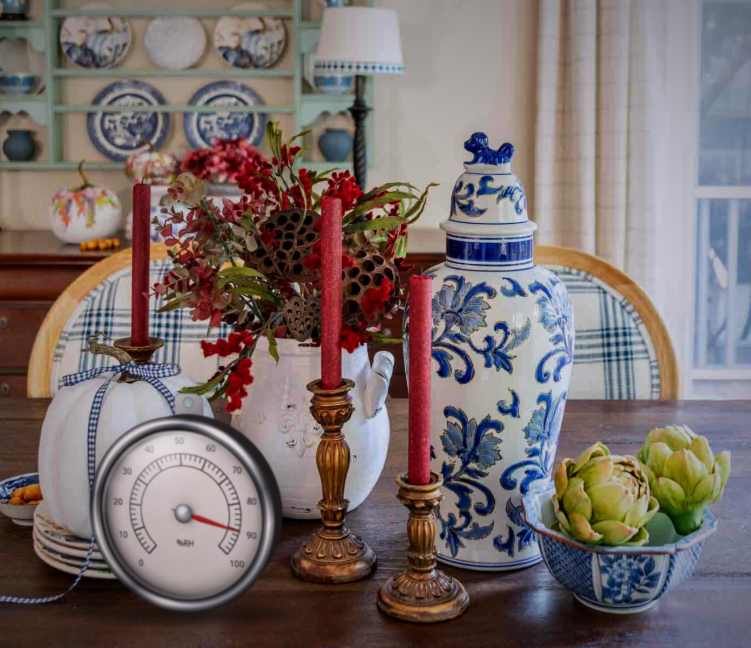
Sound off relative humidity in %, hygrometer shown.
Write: 90 %
